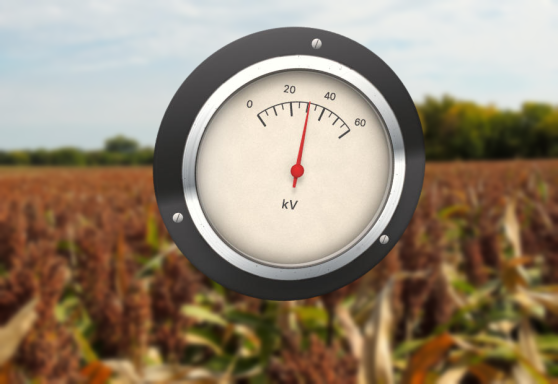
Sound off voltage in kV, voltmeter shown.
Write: 30 kV
